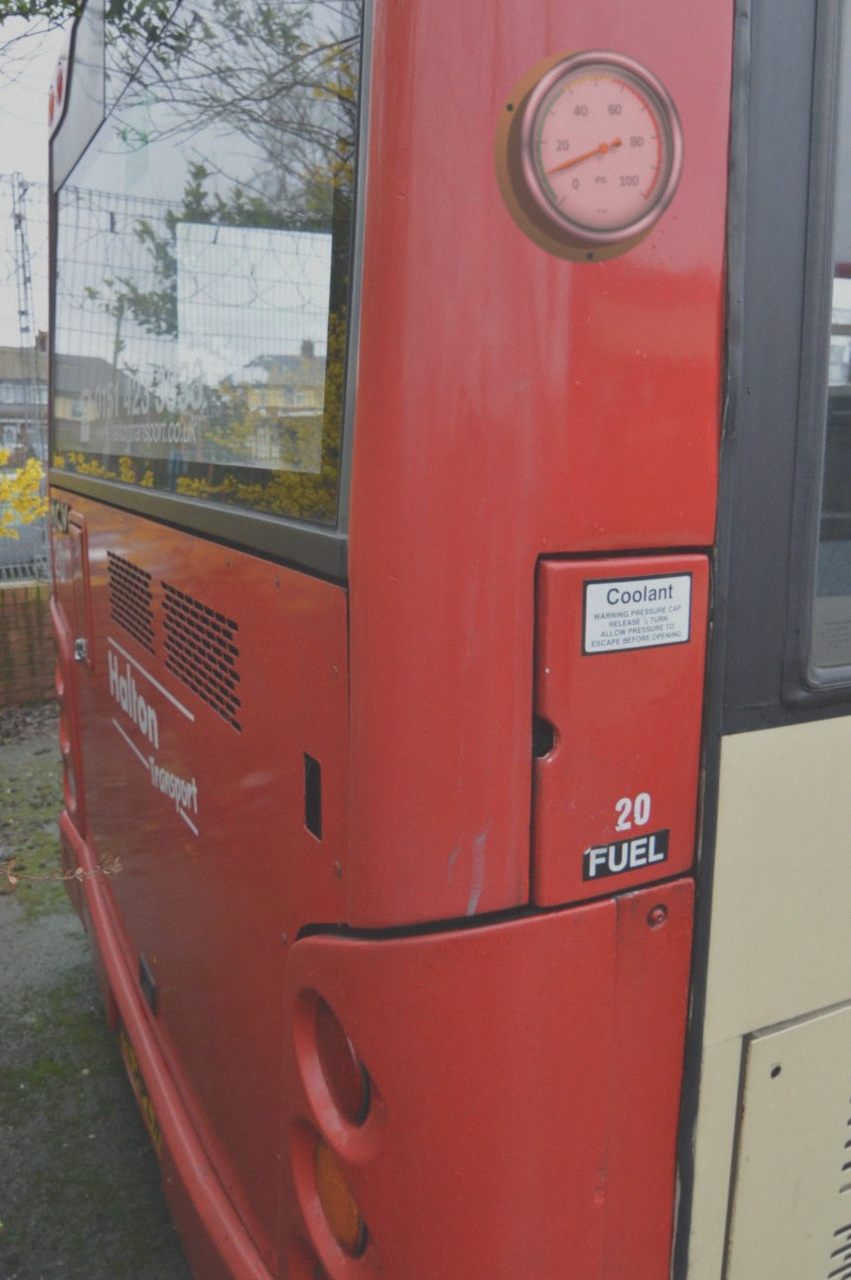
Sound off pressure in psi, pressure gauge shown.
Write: 10 psi
